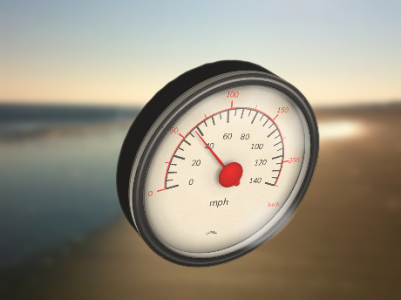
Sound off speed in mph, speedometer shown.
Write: 37.5 mph
